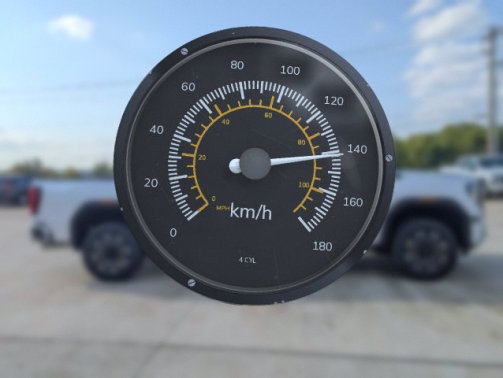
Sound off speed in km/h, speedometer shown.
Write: 142 km/h
